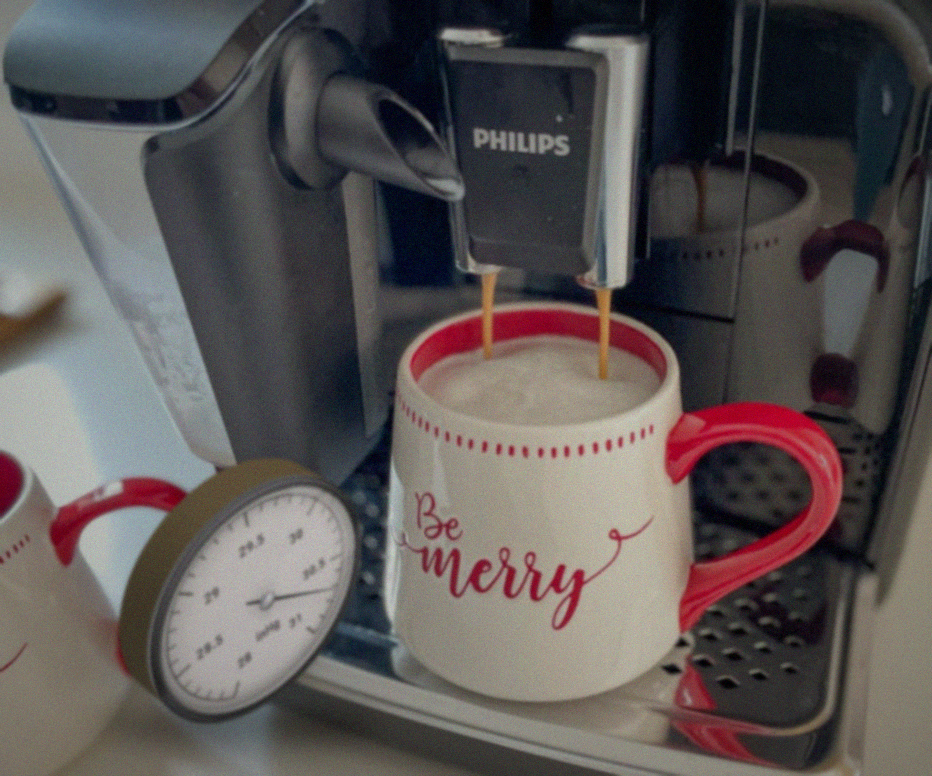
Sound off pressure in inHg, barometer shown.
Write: 30.7 inHg
